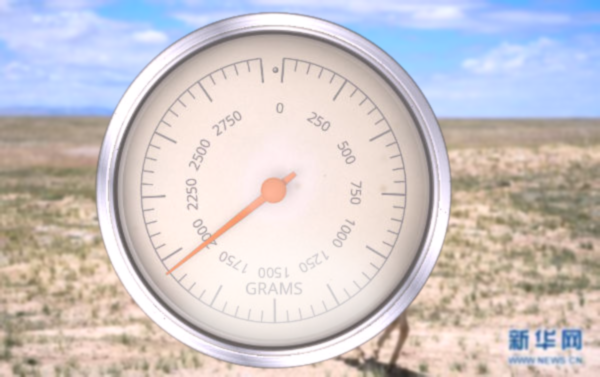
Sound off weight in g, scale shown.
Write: 1950 g
